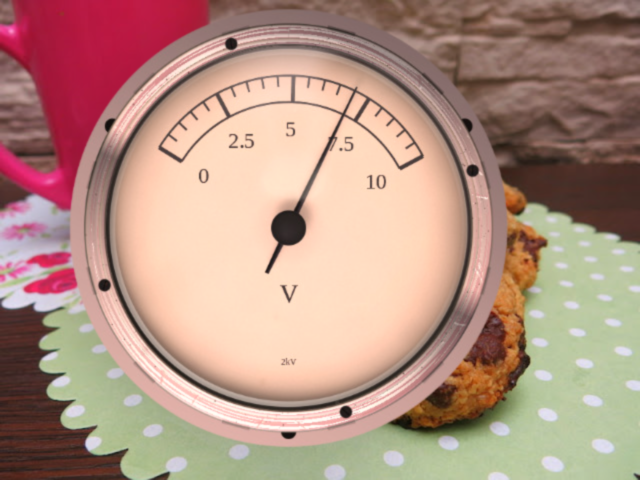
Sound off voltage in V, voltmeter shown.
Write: 7 V
